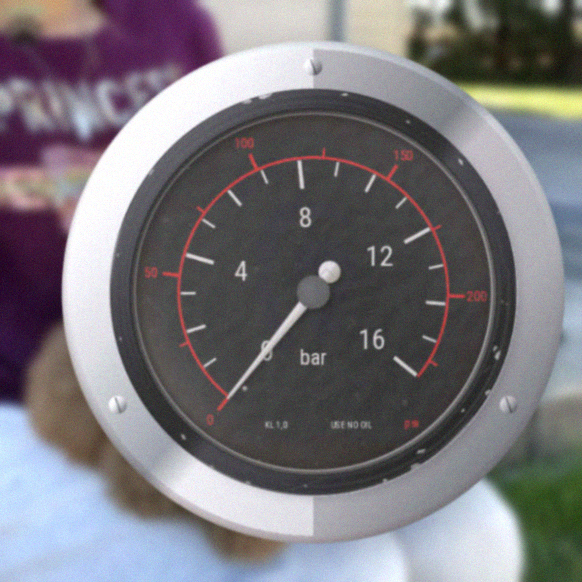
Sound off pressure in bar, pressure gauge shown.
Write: 0 bar
